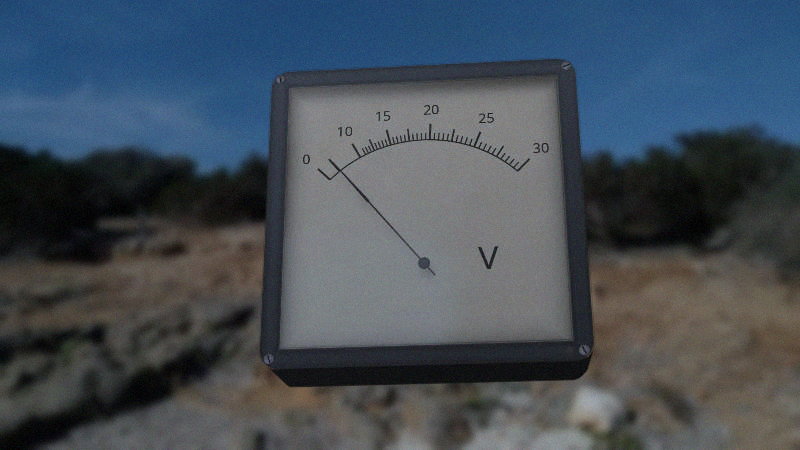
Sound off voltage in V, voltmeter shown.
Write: 5 V
